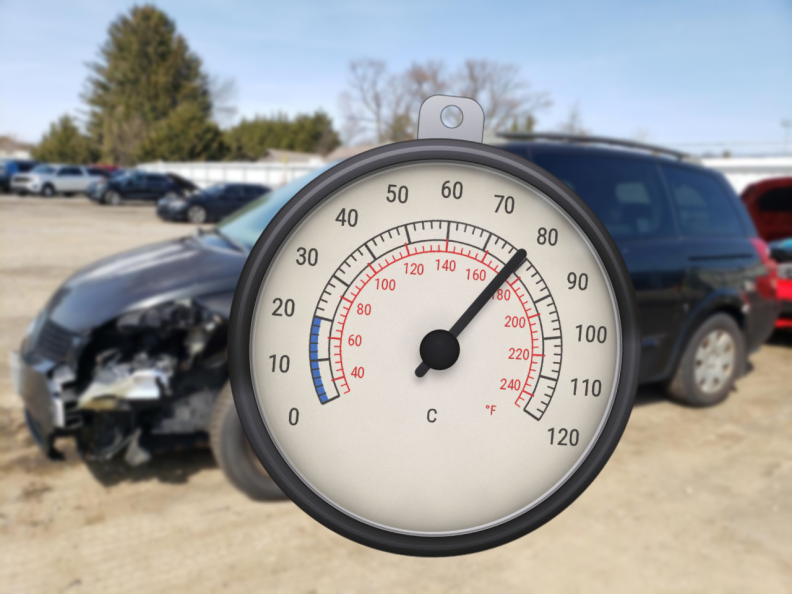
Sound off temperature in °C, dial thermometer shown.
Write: 78 °C
